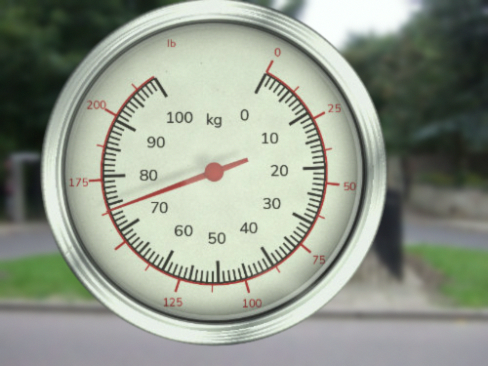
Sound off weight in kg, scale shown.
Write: 74 kg
